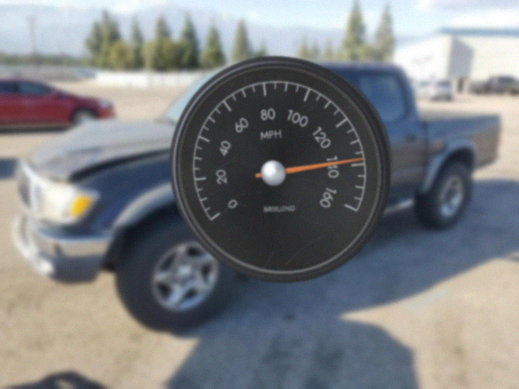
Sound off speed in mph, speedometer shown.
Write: 137.5 mph
